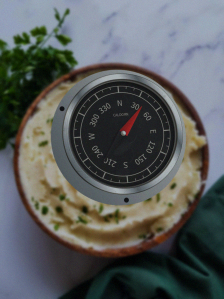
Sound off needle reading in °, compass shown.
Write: 40 °
